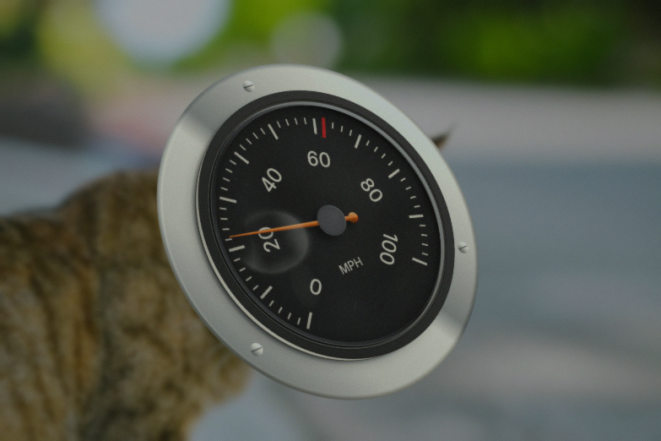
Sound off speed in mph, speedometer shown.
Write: 22 mph
